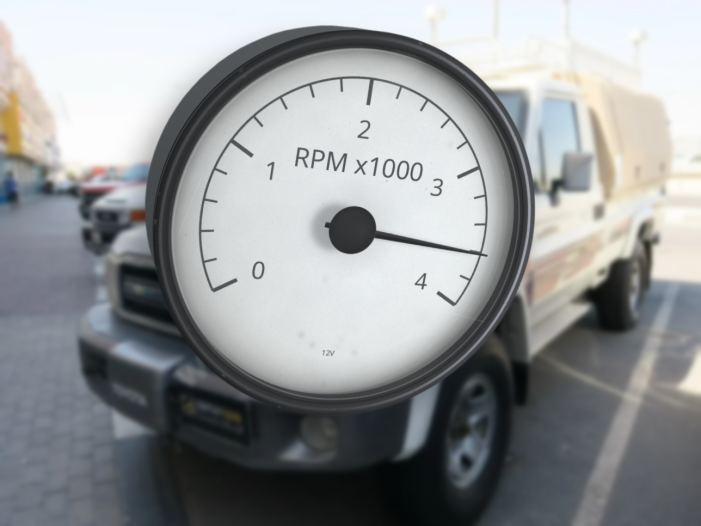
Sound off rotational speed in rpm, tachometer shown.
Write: 3600 rpm
